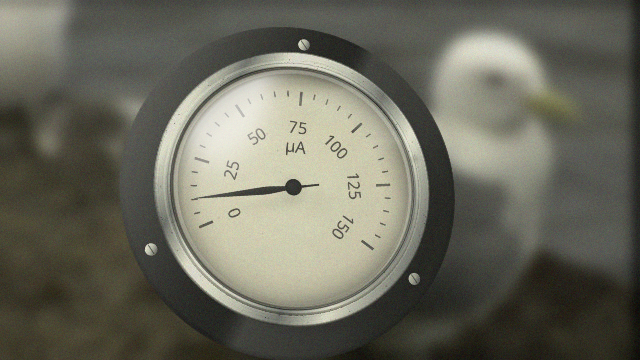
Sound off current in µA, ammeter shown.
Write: 10 µA
